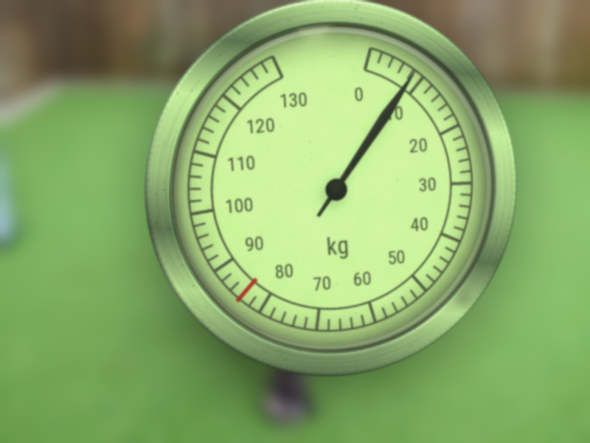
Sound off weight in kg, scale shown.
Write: 8 kg
